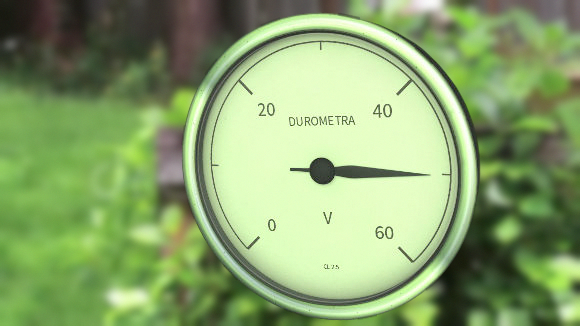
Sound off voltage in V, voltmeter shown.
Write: 50 V
